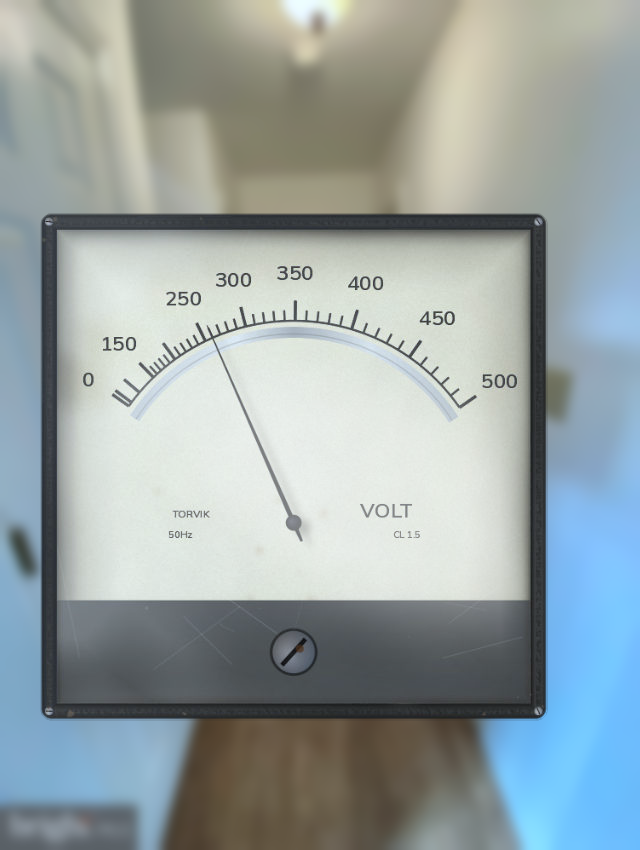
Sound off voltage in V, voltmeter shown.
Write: 260 V
